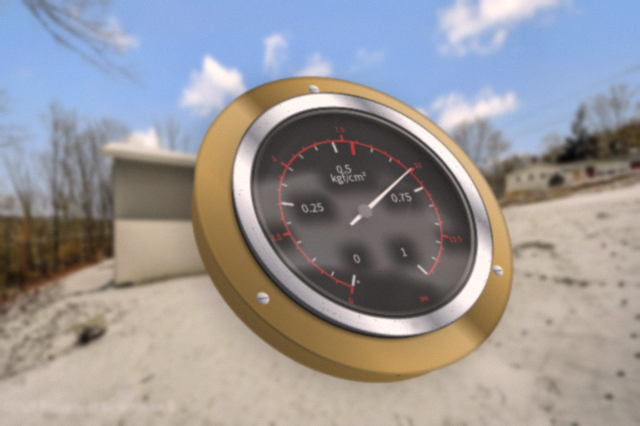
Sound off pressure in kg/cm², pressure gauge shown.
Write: 0.7 kg/cm²
